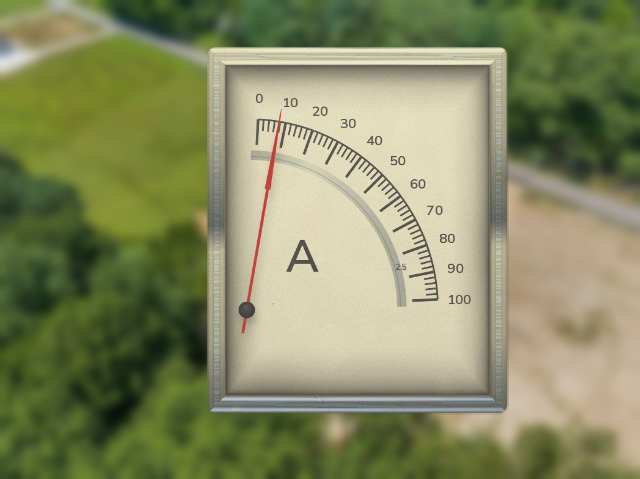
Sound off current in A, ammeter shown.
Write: 8 A
